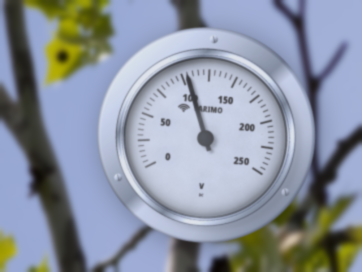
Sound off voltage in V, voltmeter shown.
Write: 105 V
